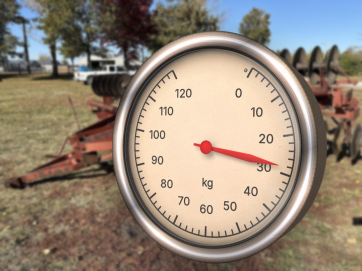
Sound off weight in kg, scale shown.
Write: 28 kg
